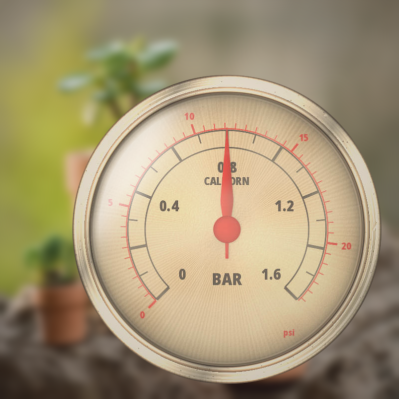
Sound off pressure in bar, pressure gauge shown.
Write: 0.8 bar
